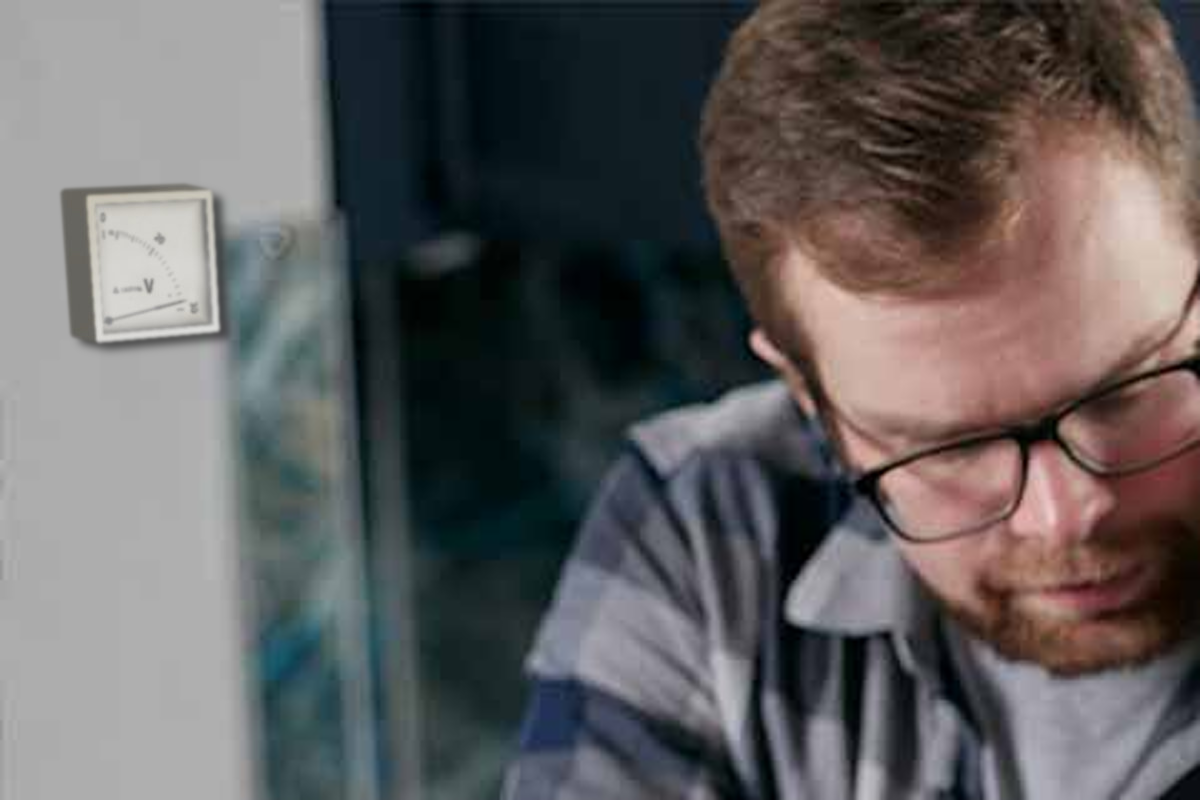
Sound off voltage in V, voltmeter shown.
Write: 29 V
